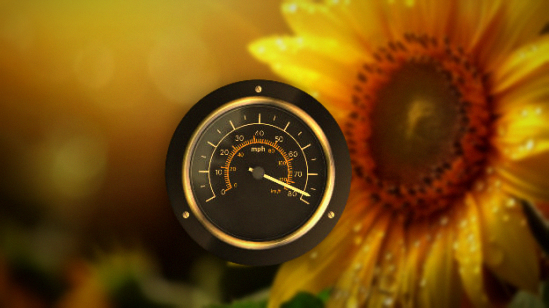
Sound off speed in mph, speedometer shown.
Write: 77.5 mph
